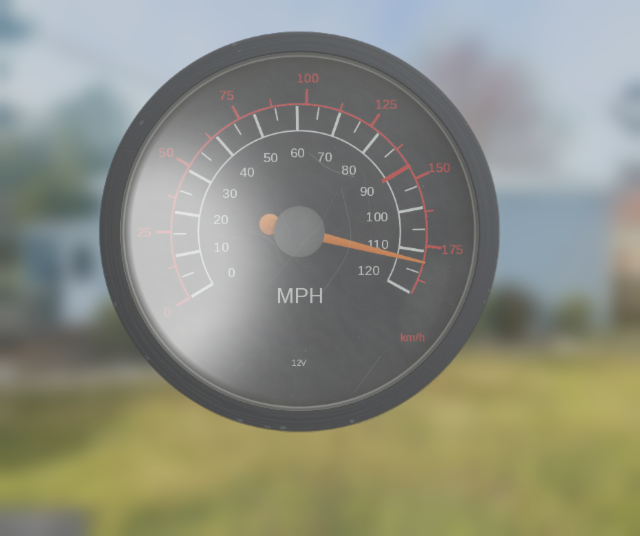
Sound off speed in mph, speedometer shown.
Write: 112.5 mph
